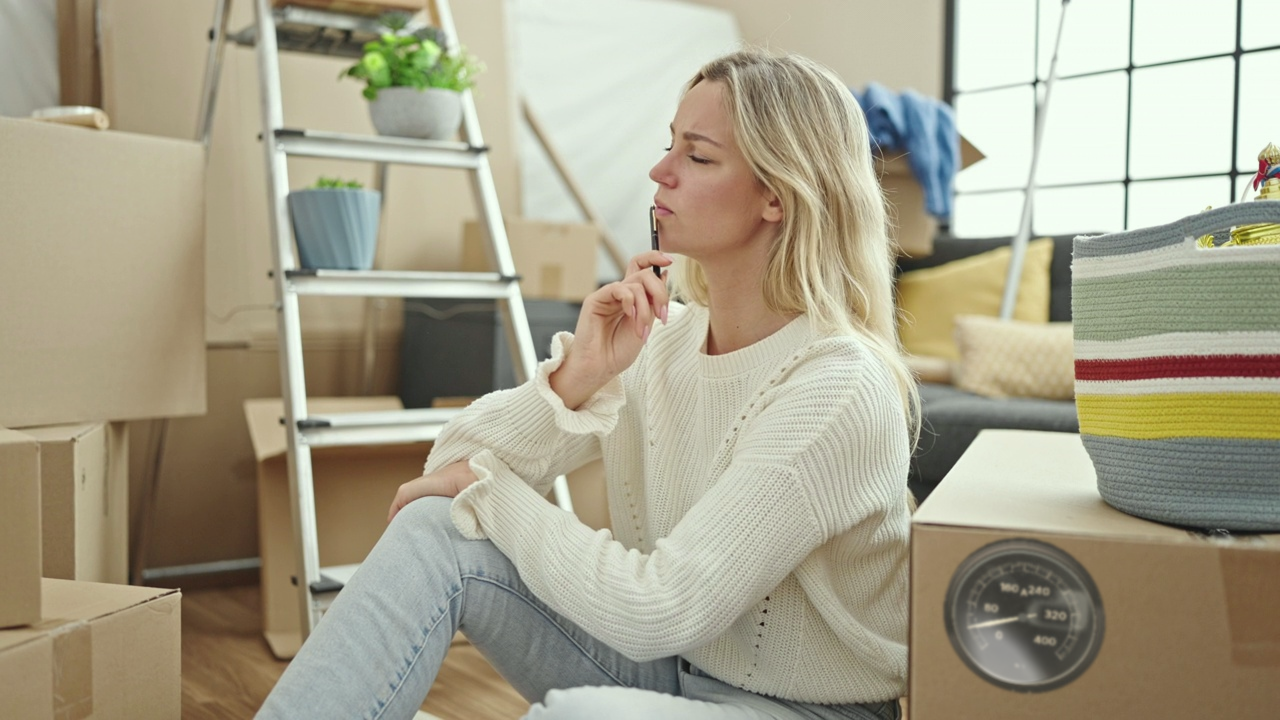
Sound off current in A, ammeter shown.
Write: 40 A
